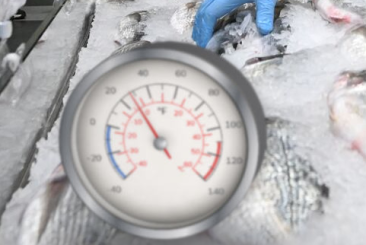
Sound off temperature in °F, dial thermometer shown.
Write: 30 °F
